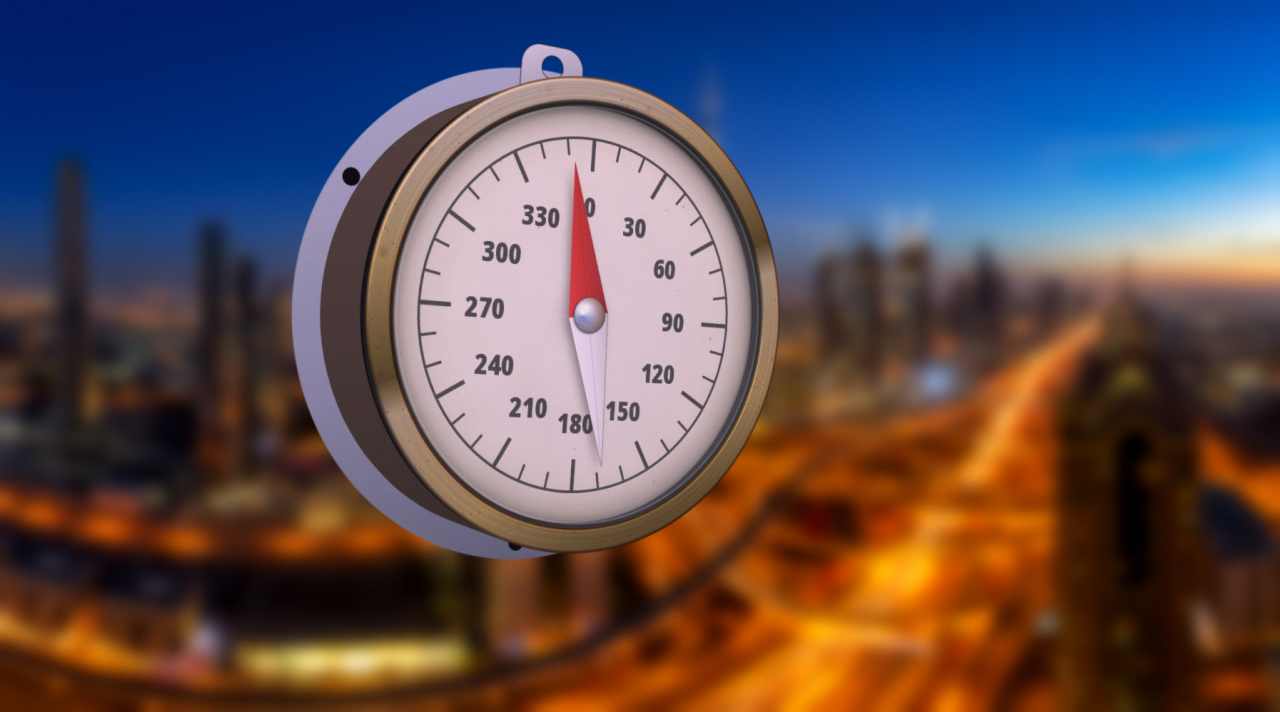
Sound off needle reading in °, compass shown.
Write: 350 °
